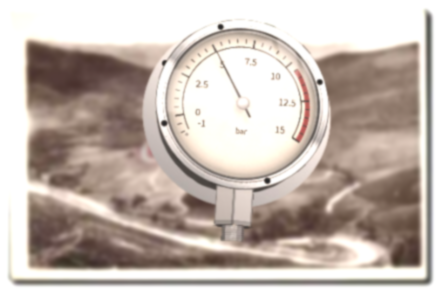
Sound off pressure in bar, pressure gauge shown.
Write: 5 bar
